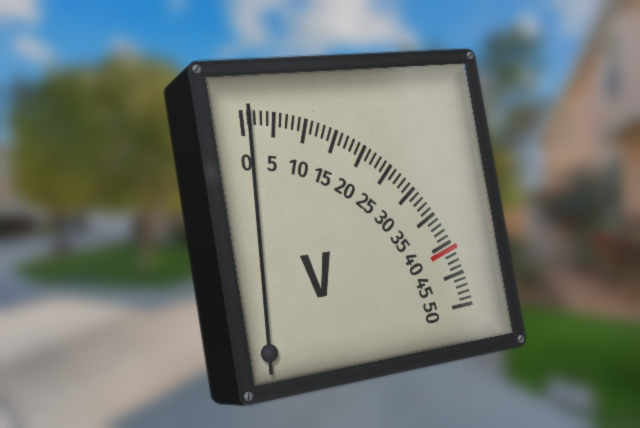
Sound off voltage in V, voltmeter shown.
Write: 1 V
